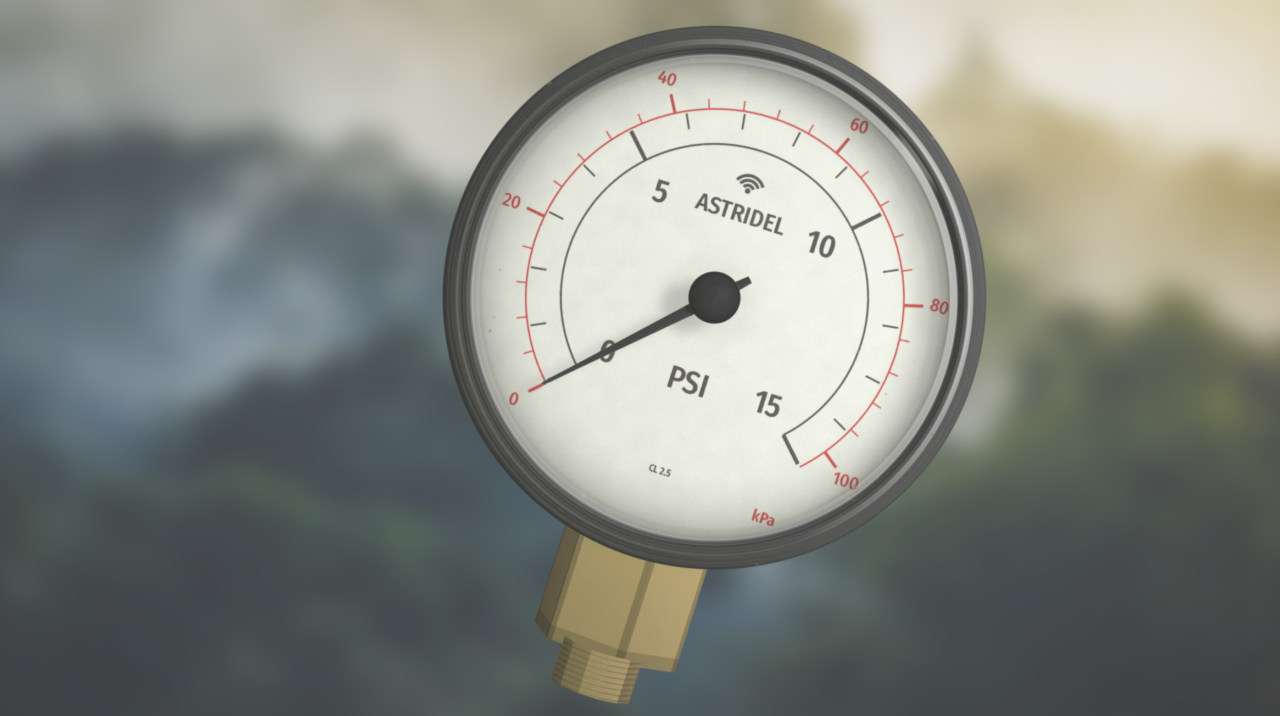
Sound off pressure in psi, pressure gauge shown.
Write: 0 psi
